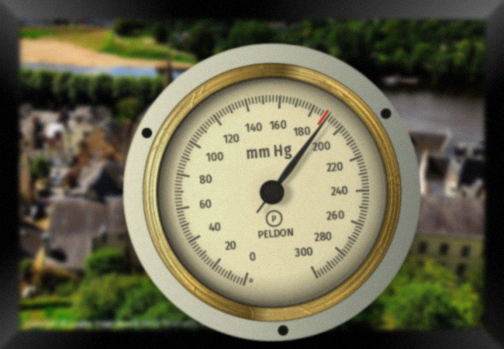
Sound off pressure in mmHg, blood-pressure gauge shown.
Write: 190 mmHg
